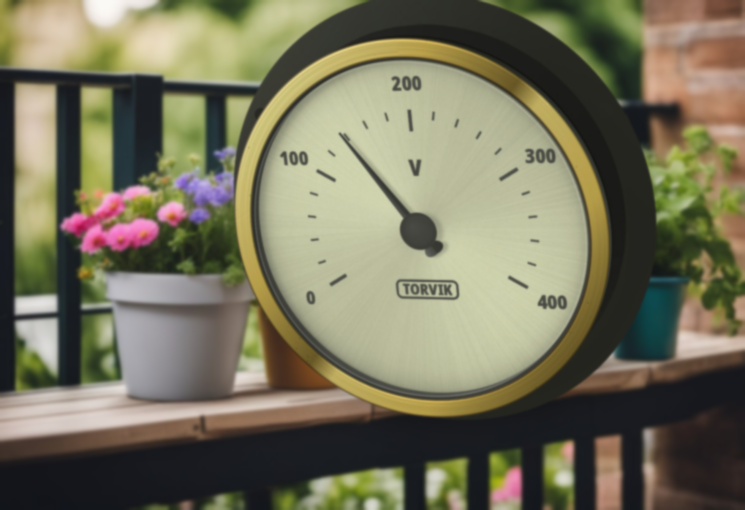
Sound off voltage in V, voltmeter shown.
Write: 140 V
